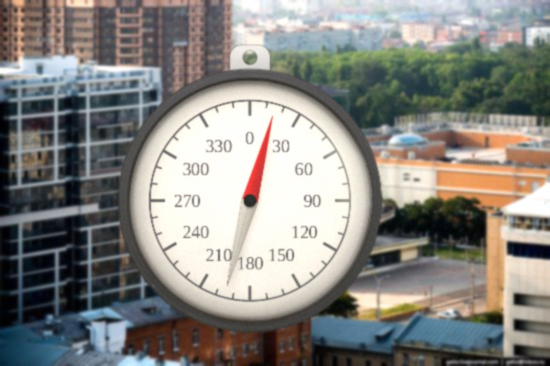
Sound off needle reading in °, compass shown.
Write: 15 °
